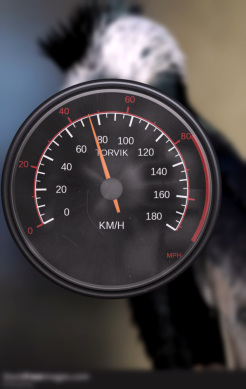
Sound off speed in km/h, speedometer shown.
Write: 75 km/h
